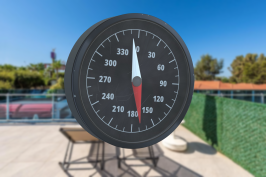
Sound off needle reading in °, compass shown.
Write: 170 °
